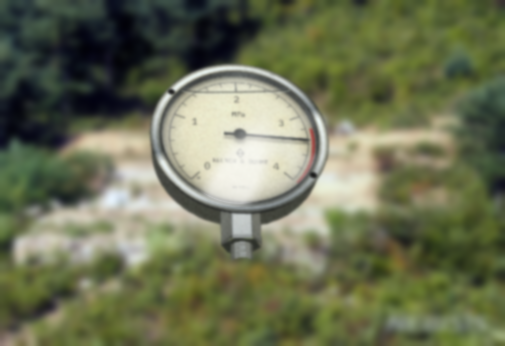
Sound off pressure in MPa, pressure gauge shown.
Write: 3.4 MPa
